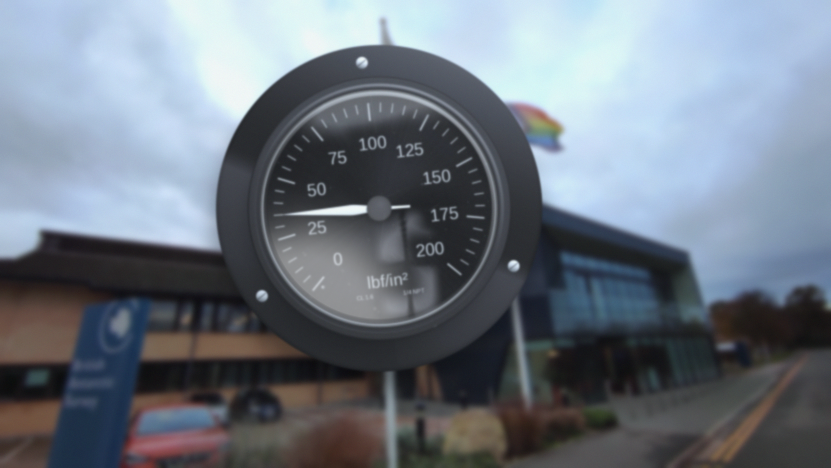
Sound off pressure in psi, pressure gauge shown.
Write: 35 psi
